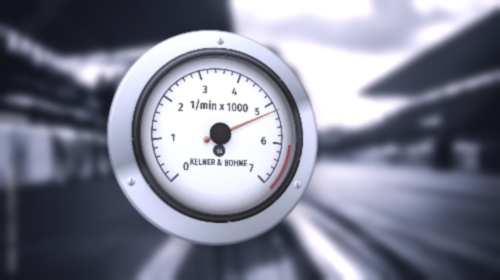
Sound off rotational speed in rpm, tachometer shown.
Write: 5200 rpm
